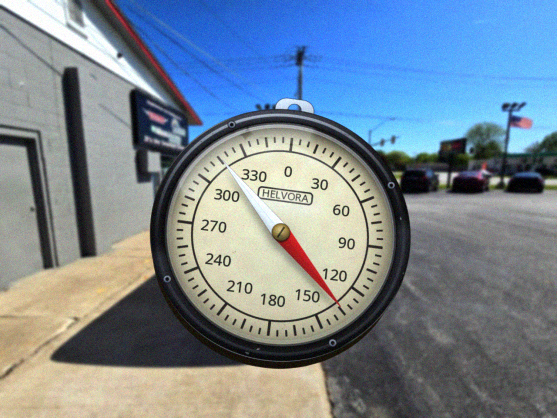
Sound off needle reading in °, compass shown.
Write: 135 °
